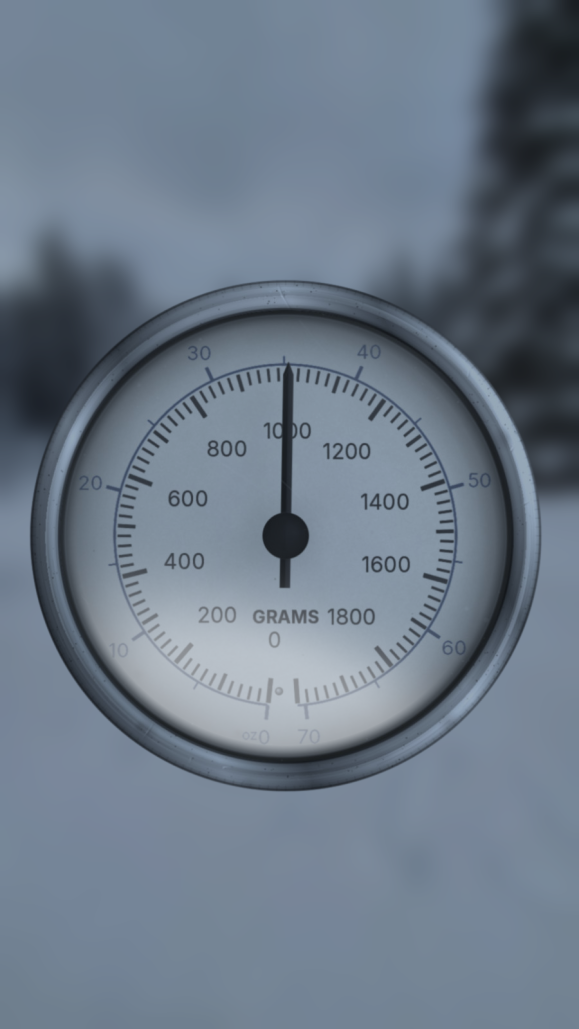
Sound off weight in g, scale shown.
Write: 1000 g
